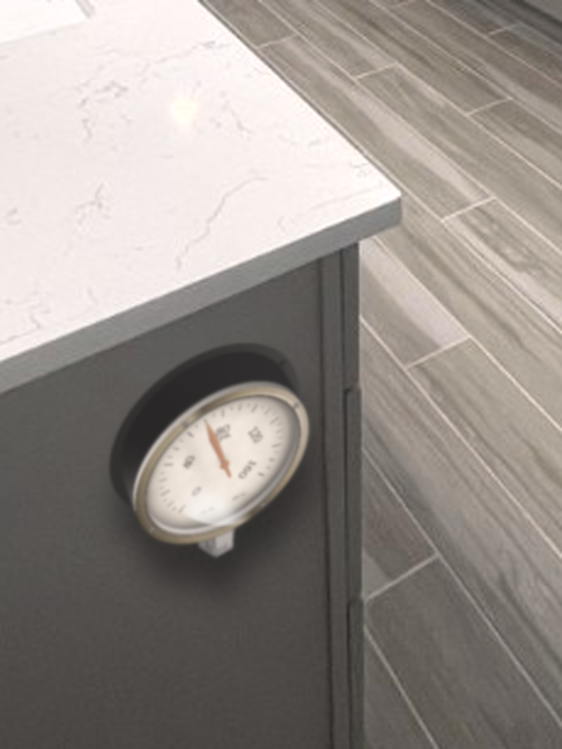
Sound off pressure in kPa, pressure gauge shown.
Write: 70 kPa
